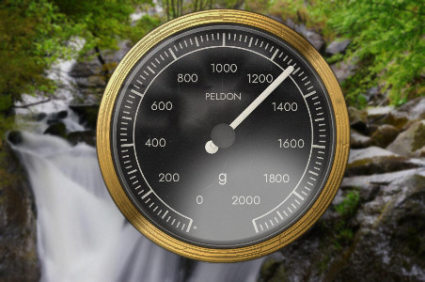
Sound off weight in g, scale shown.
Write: 1280 g
